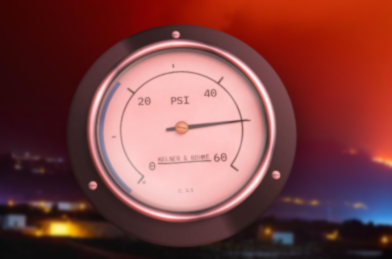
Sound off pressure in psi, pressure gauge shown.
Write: 50 psi
